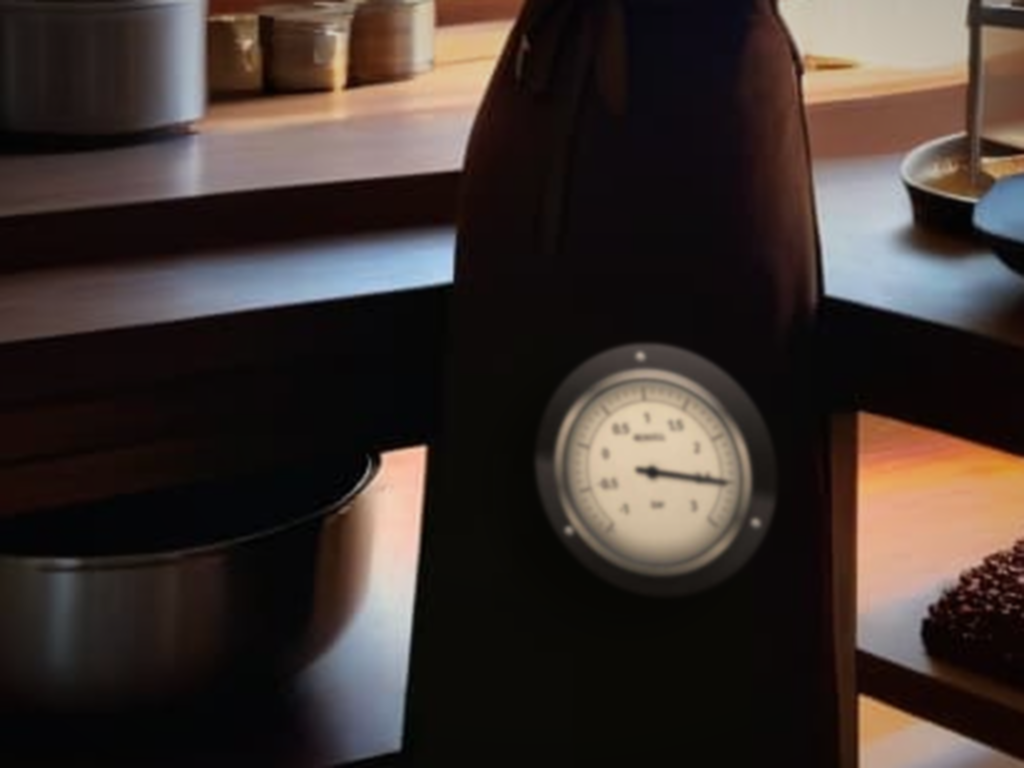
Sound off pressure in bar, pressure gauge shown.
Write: 2.5 bar
